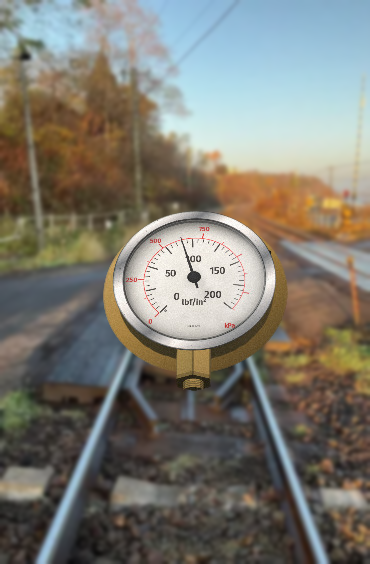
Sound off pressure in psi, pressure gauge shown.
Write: 90 psi
